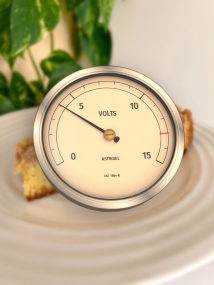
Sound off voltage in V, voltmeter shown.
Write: 4 V
